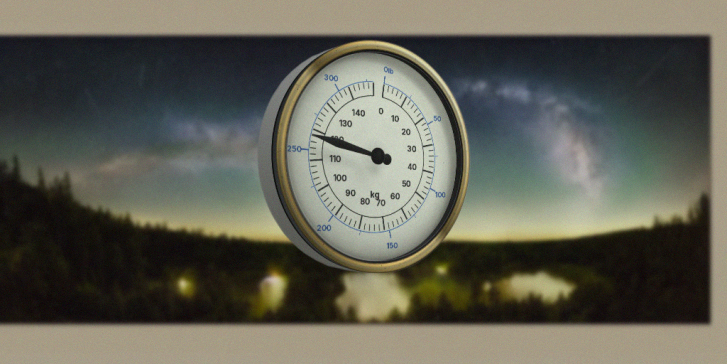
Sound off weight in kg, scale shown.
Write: 118 kg
